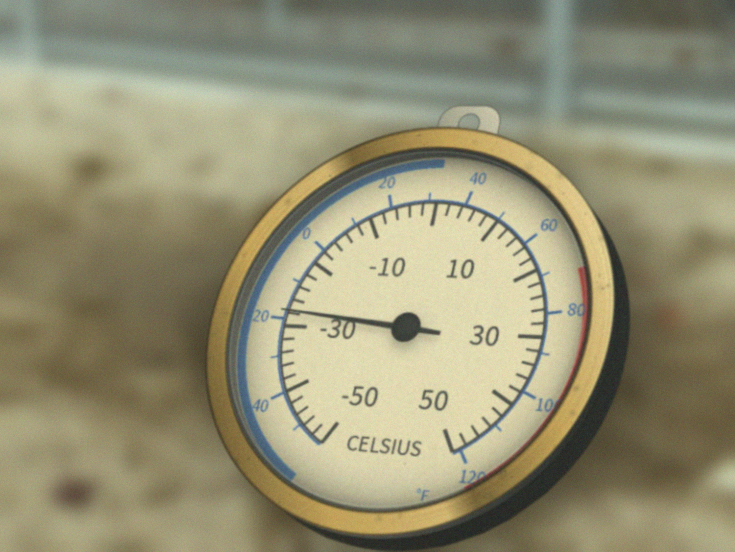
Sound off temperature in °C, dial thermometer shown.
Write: -28 °C
